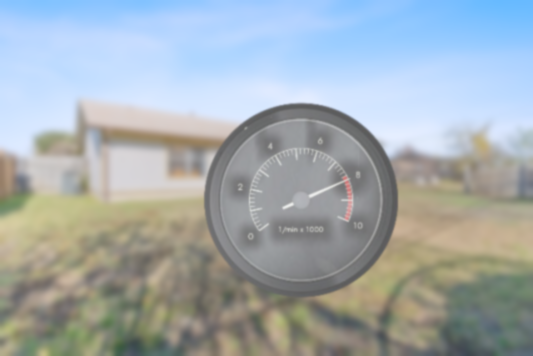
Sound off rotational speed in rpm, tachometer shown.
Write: 8000 rpm
